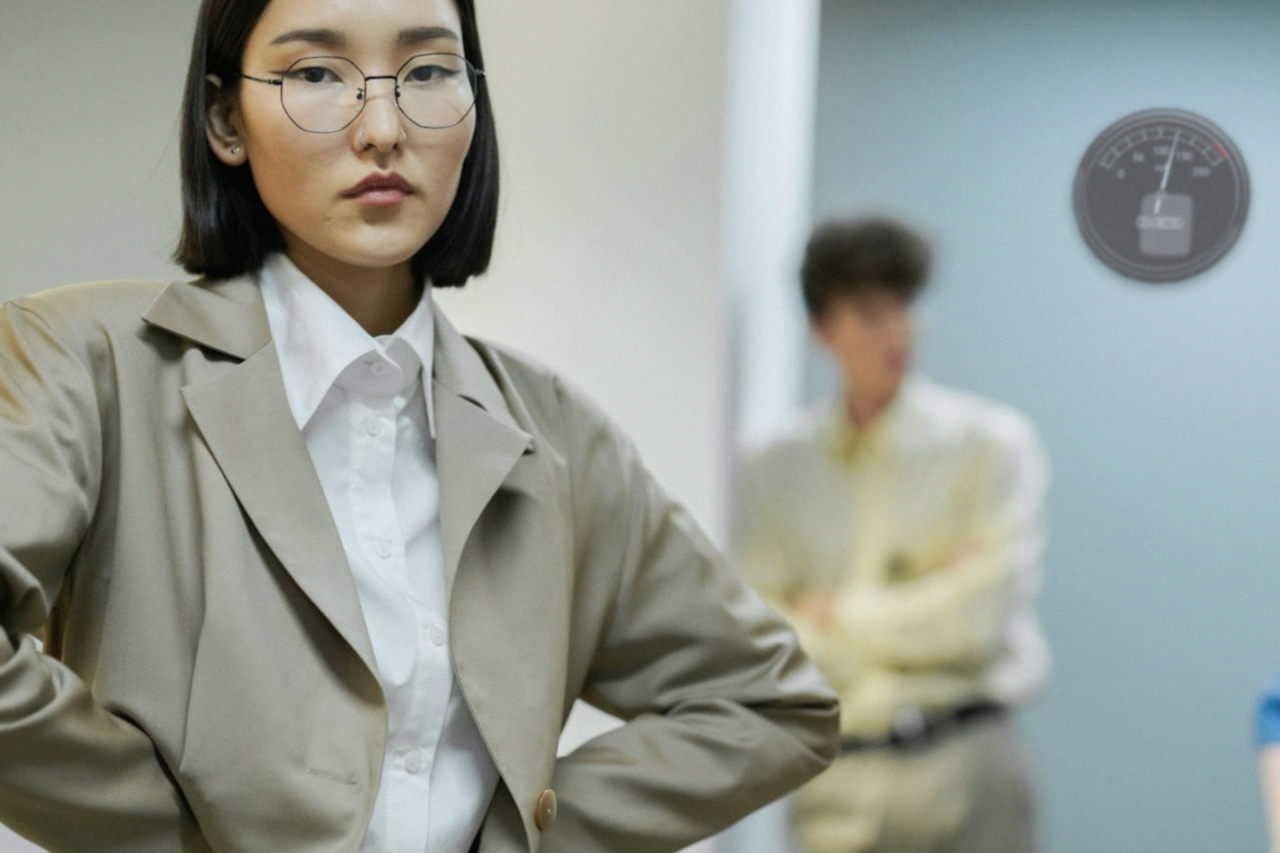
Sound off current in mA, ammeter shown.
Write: 125 mA
